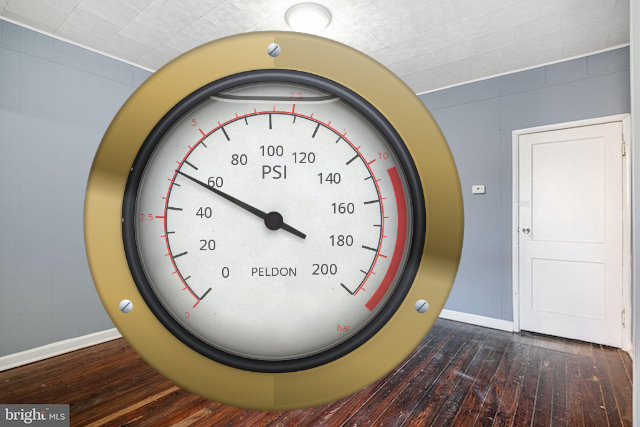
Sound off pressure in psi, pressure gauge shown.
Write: 55 psi
